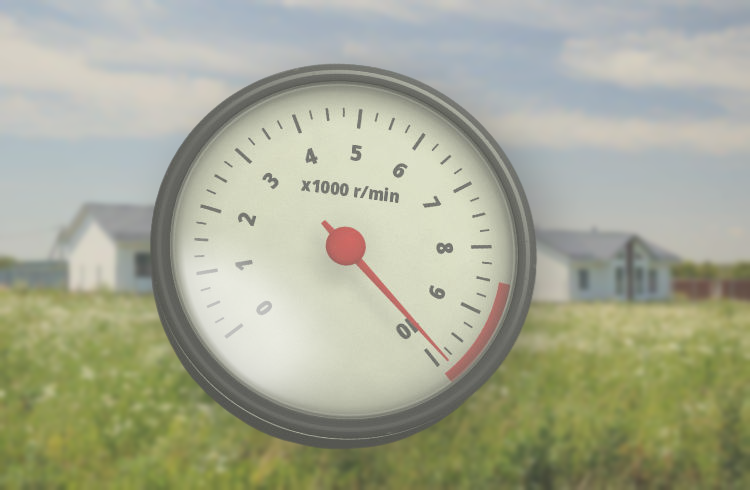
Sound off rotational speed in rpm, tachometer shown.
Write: 9875 rpm
